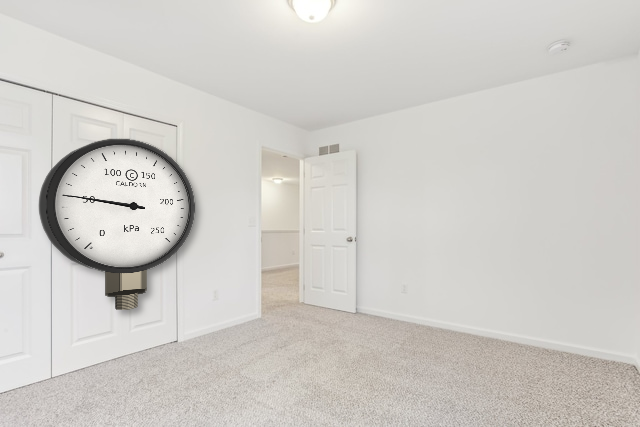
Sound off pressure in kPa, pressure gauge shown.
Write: 50 kPa
